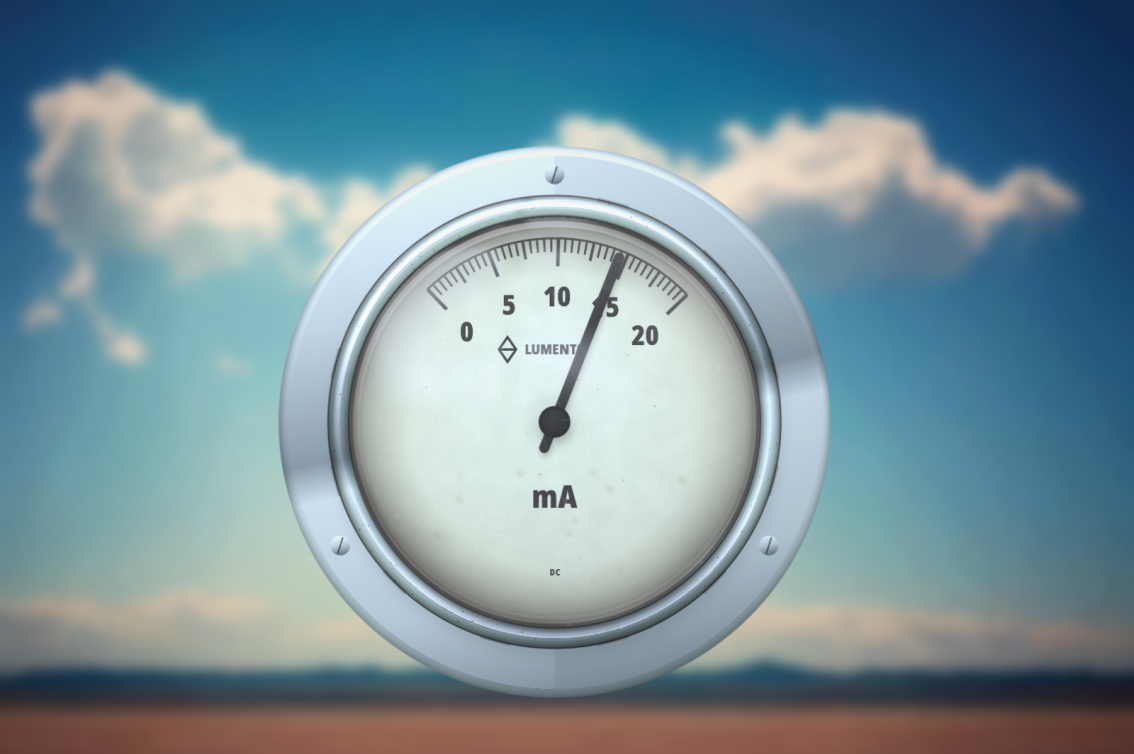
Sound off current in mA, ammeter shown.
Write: 14.5 mA
